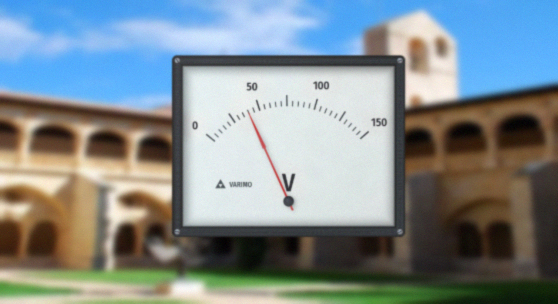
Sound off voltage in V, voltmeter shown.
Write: 40 V
